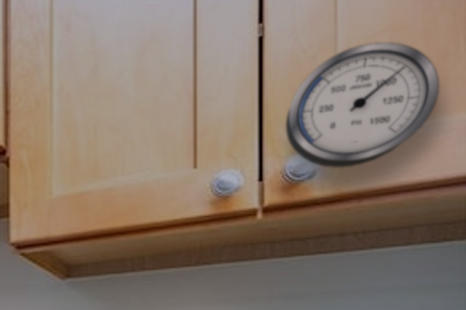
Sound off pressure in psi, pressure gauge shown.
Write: 1000 psi
